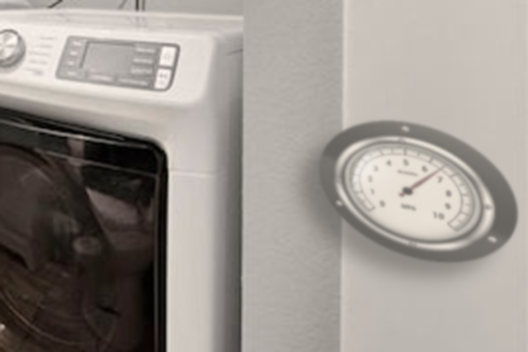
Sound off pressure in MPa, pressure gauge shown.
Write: 6.5 MPa
